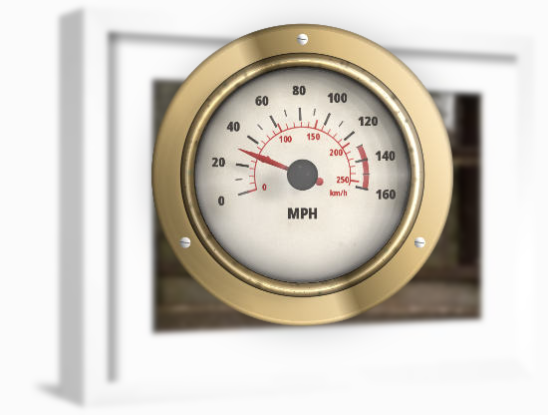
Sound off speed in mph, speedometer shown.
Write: 30 mph
